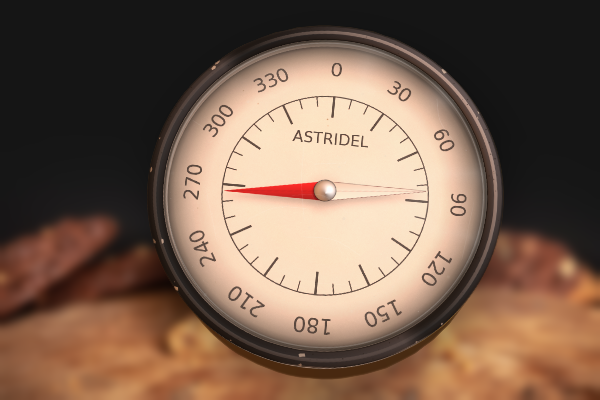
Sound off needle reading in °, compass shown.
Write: 265 °
